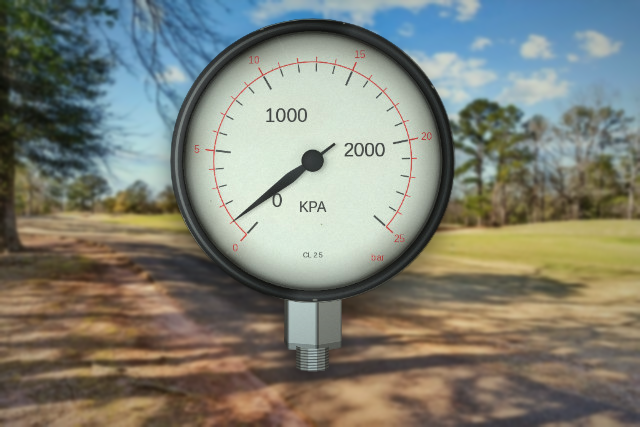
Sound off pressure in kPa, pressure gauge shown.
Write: 100 kPa
